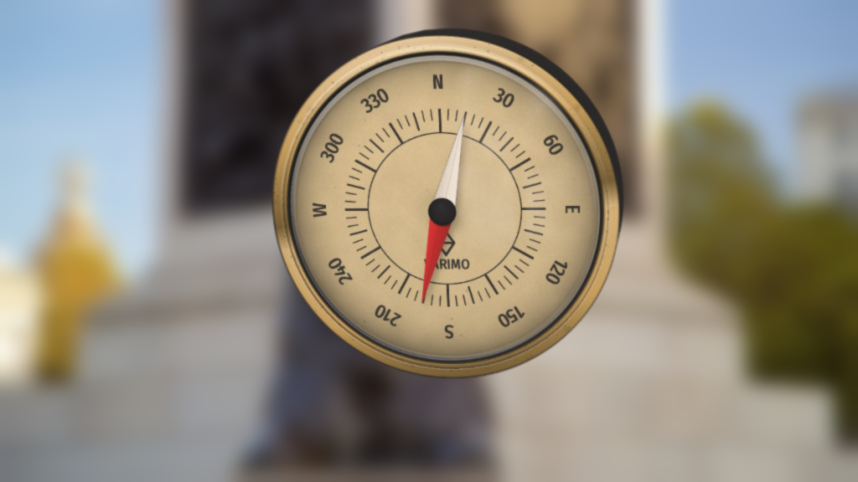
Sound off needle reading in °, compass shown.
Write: 195 °
